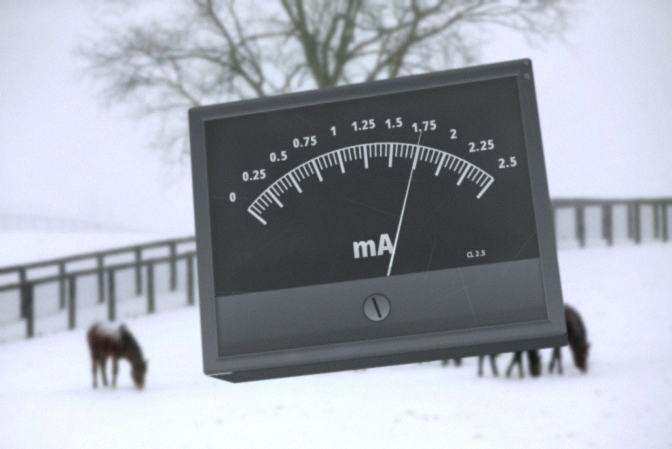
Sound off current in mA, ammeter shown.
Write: 1.75 mA
